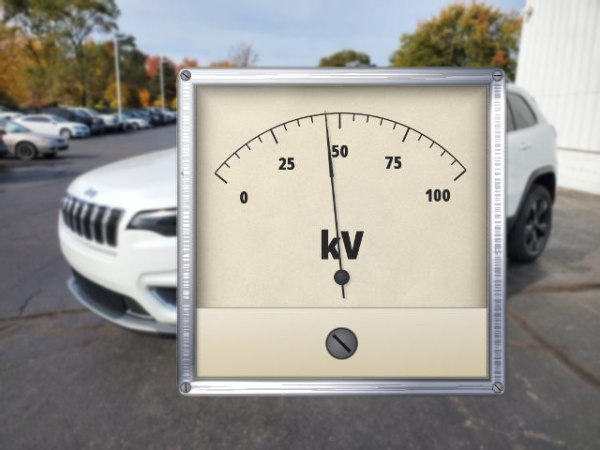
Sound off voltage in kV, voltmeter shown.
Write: 45 kV
